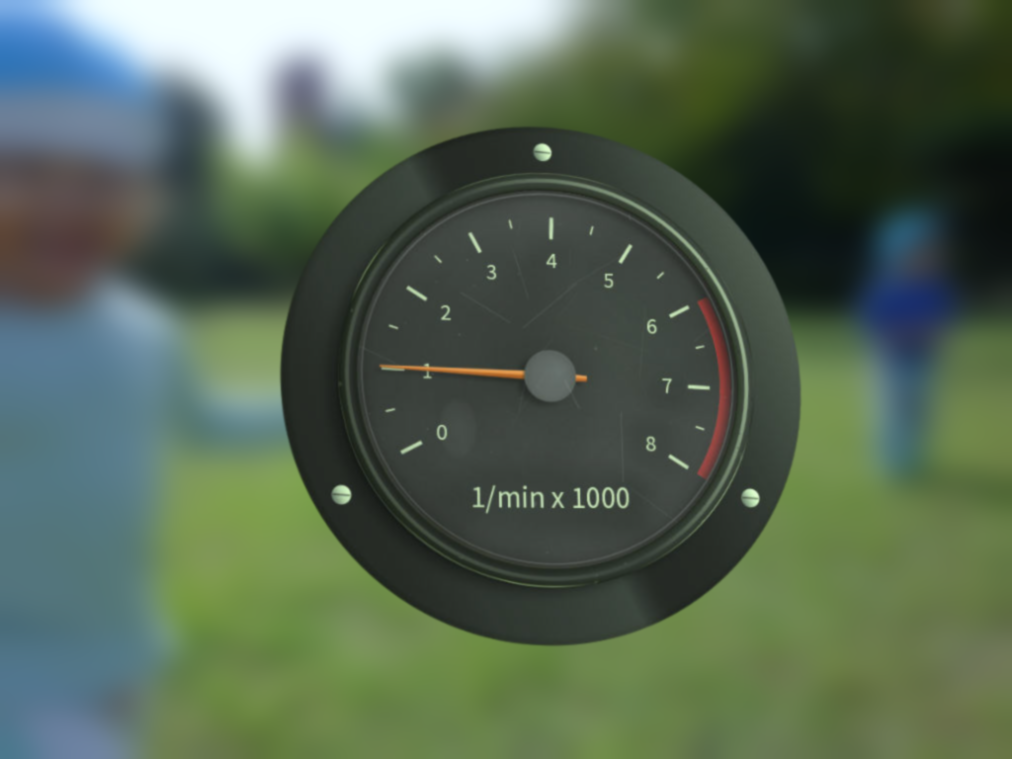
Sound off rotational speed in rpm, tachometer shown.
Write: 1000 rpm
